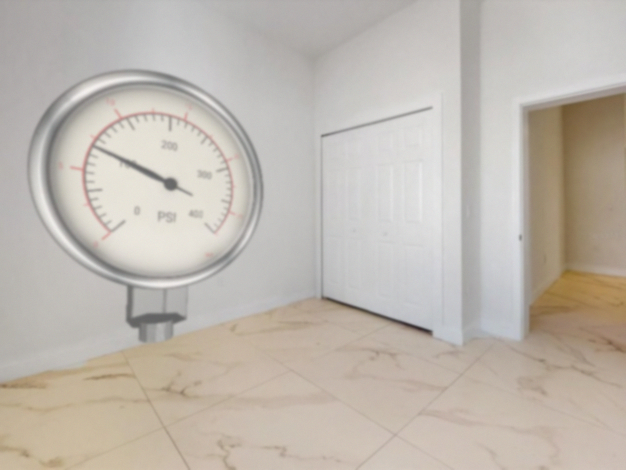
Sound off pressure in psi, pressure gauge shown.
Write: 100 psi
